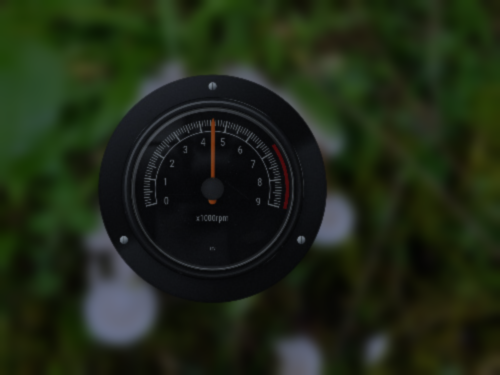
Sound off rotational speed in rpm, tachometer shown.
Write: 4500 rpm
